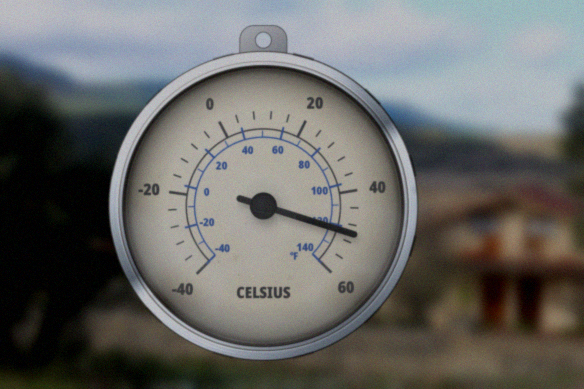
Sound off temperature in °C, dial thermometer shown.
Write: 50 °C
